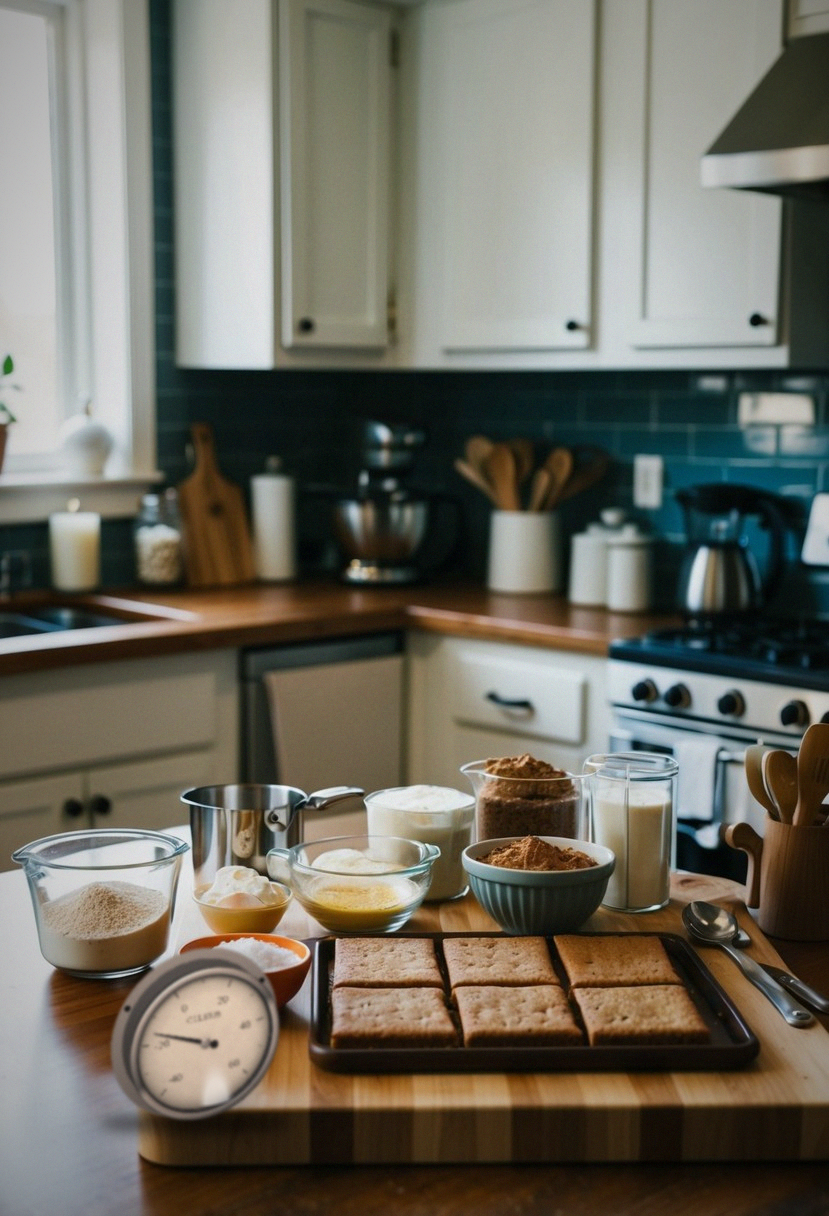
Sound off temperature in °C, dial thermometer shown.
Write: -15 °C
